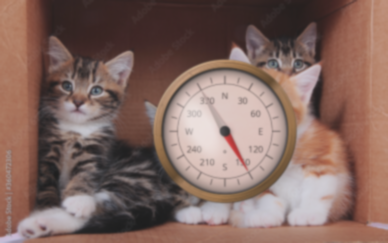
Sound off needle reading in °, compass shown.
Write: 150 °
